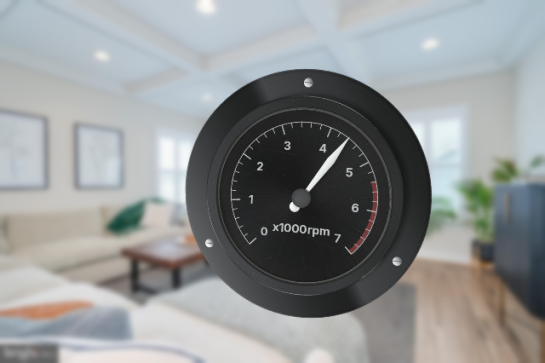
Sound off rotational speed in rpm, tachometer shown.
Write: 4400 rpm
